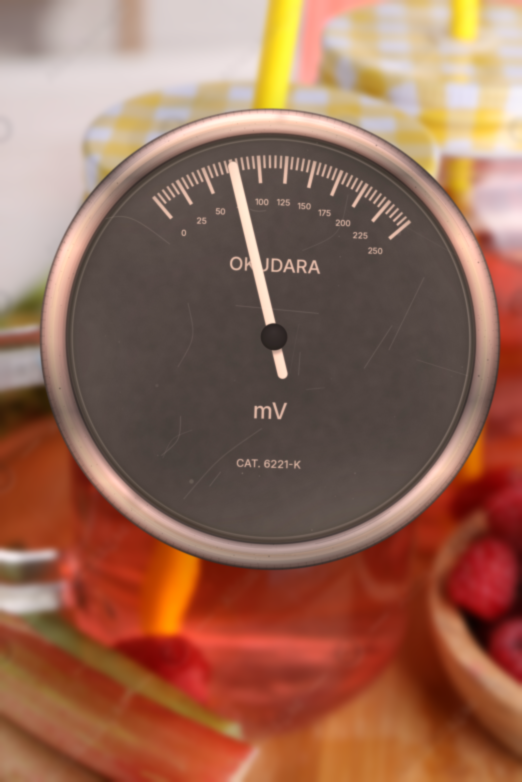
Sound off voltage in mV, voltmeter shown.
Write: 75 mV
